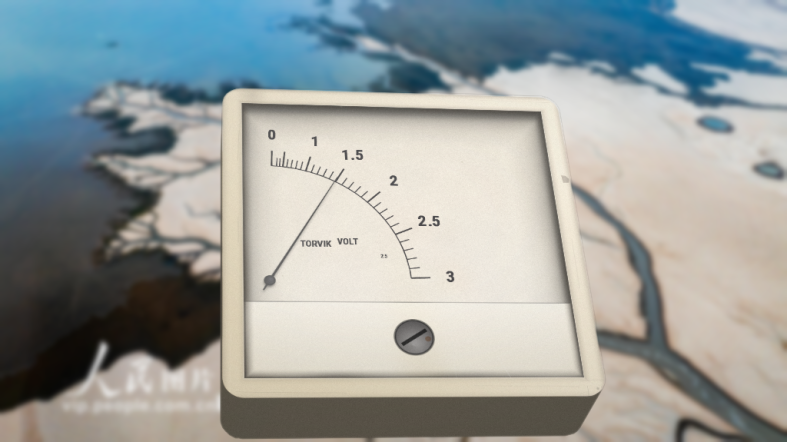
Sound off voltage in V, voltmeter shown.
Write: 1.5 V
